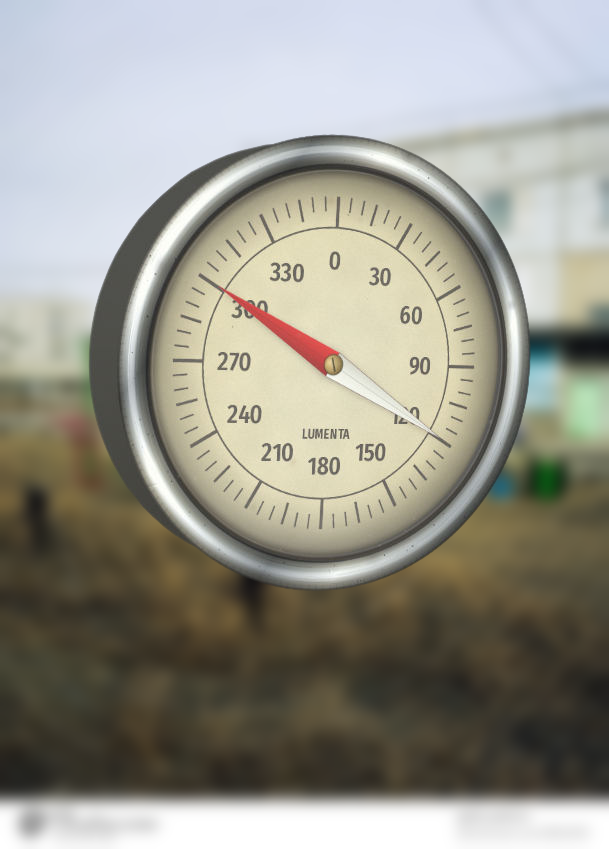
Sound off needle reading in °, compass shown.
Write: 300 °
